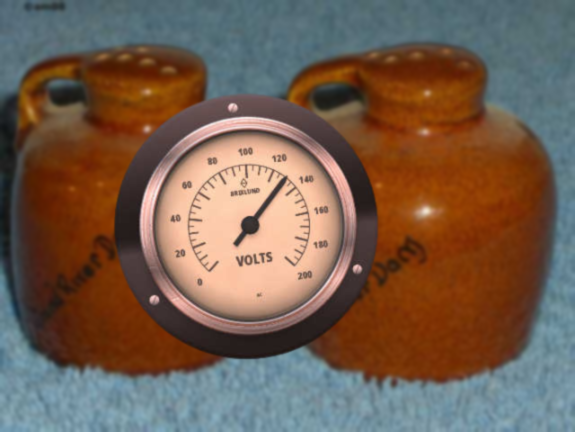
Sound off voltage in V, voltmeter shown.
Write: 130 V
